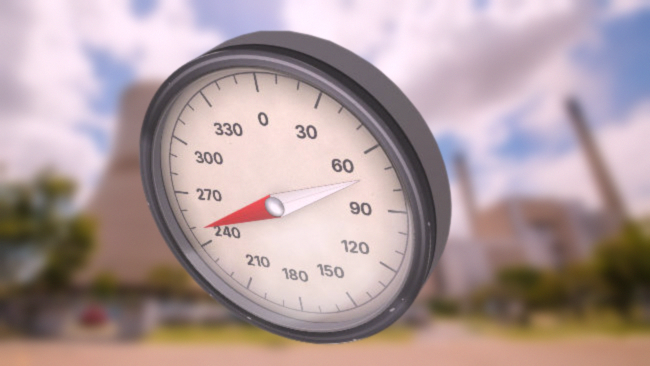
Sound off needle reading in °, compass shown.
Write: 250 °
